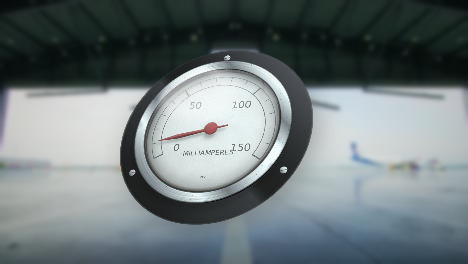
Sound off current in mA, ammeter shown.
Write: 10 mA
